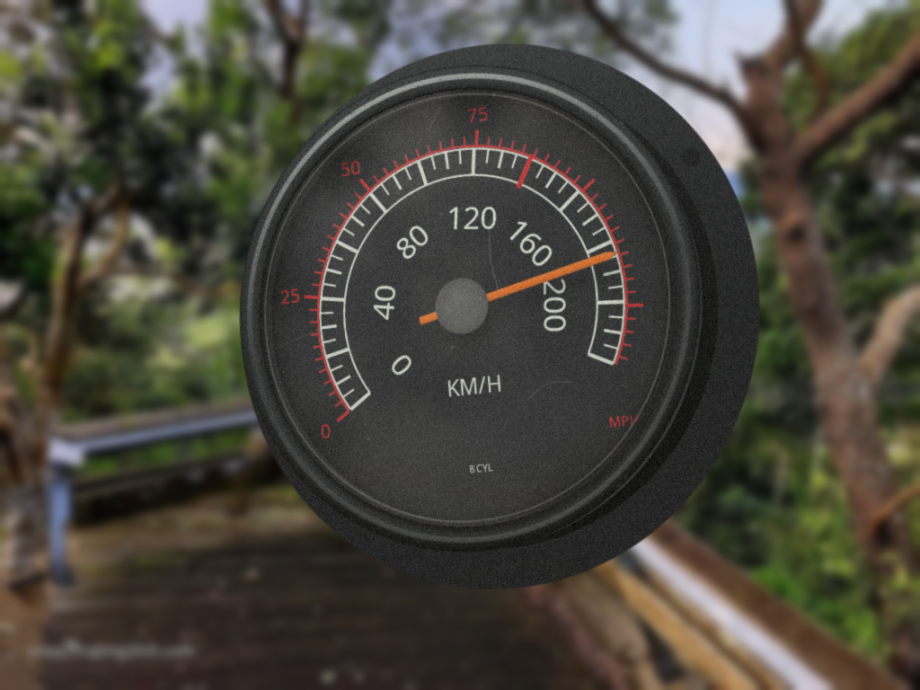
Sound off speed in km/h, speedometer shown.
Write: 185 km/h
